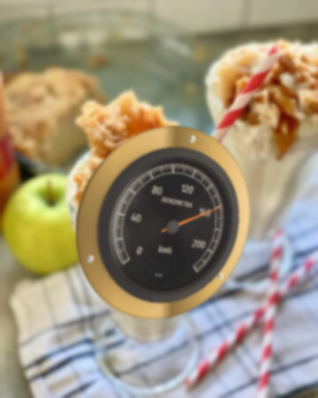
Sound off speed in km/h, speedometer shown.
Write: 160 km/h
